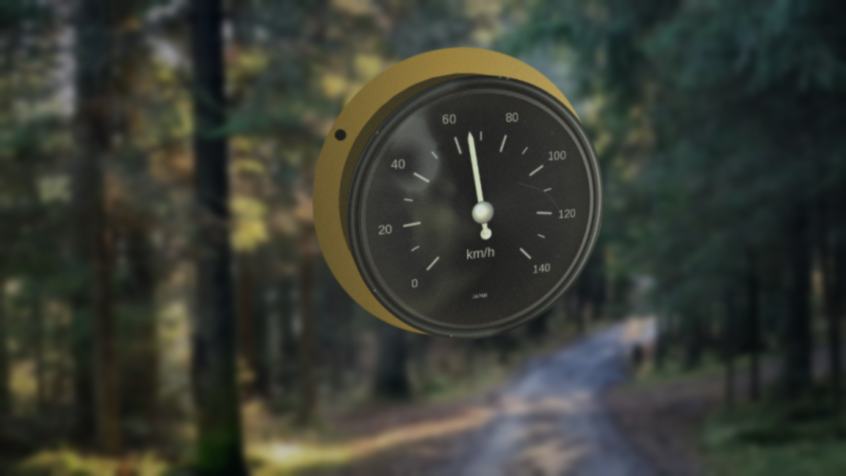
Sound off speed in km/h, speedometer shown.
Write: 65 km/h
